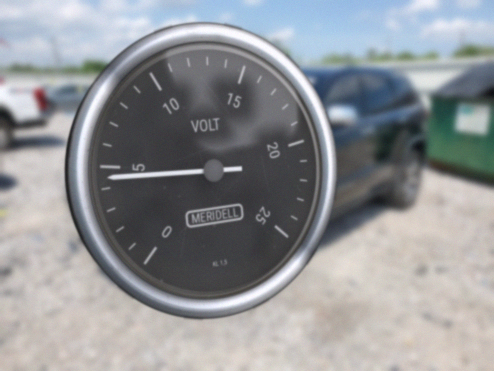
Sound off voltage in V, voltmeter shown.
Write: 4.5 V
